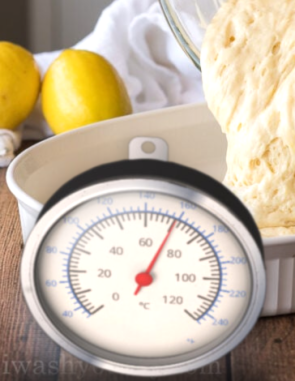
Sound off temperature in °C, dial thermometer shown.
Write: 70 °C
